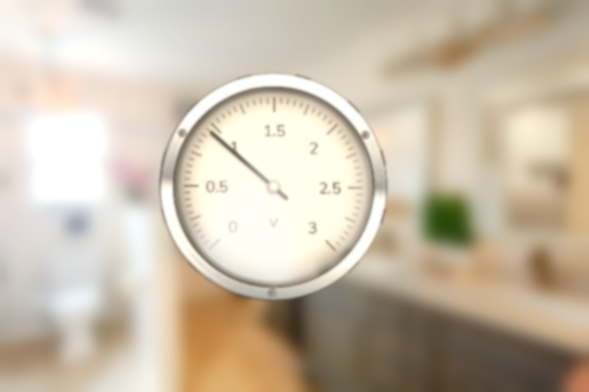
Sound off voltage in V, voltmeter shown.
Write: 0.95 V
